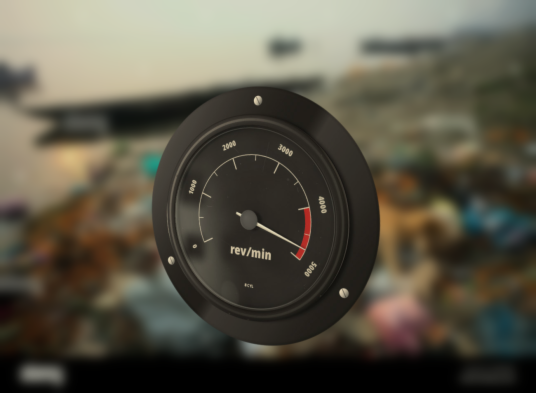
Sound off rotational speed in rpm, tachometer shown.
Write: 4750 rpm
